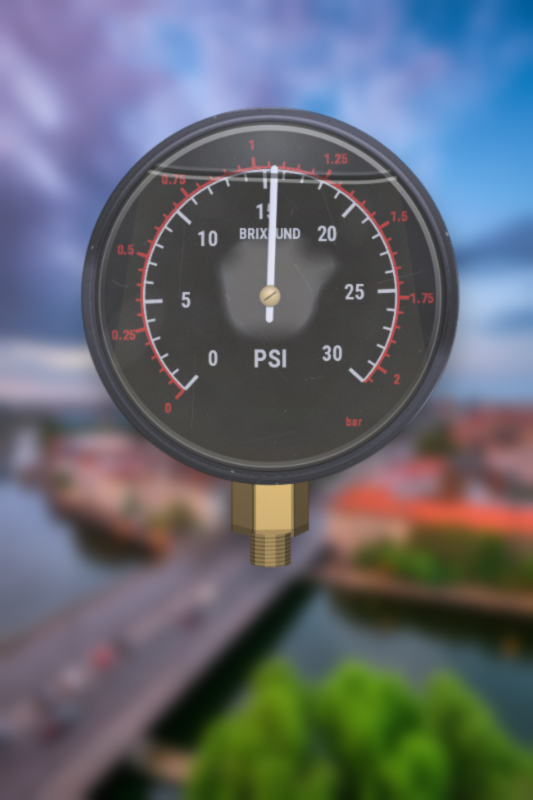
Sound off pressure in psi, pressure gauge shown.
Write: 15.5 psi
